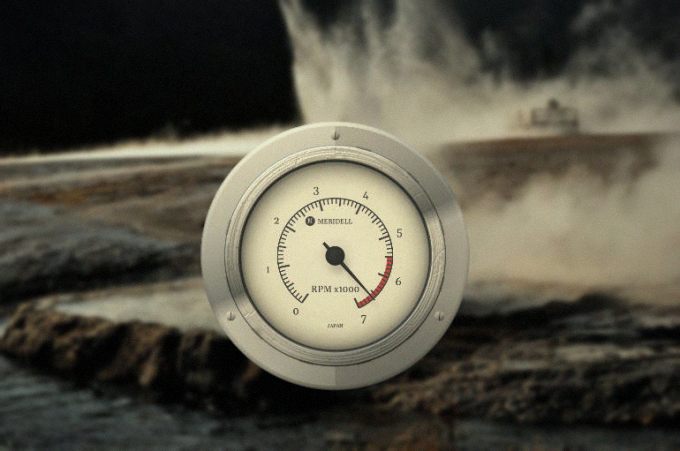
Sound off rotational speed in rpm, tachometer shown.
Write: 6600 rpm
